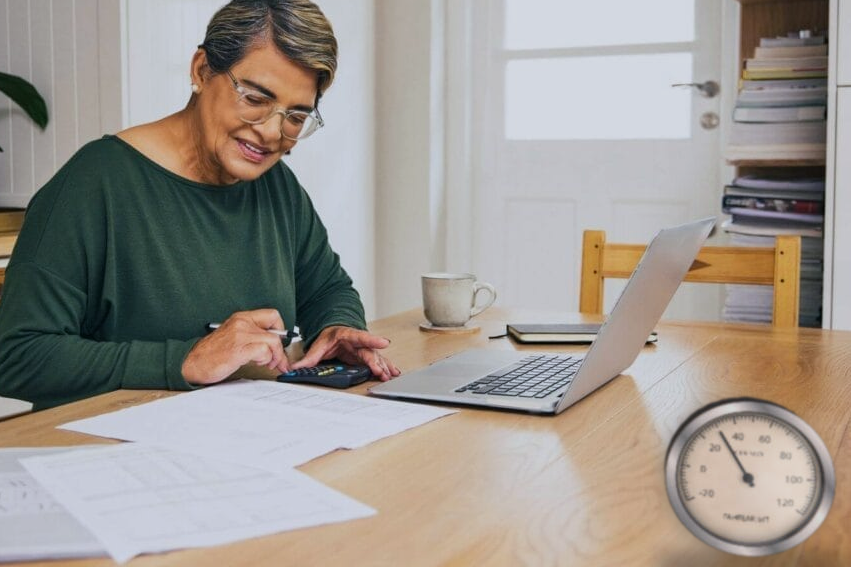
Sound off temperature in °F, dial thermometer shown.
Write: 30 °F
